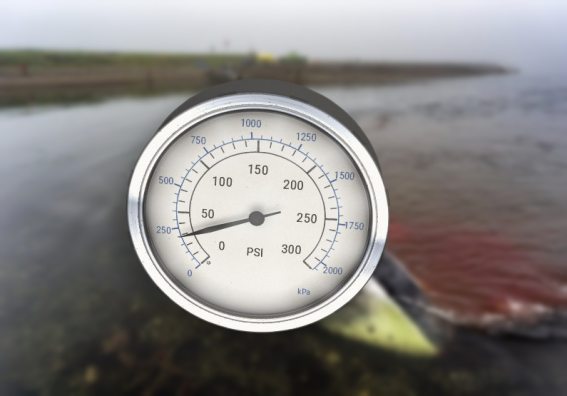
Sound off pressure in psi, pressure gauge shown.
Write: 30 psi
